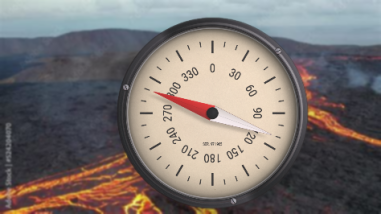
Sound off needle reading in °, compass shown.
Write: 290 °
